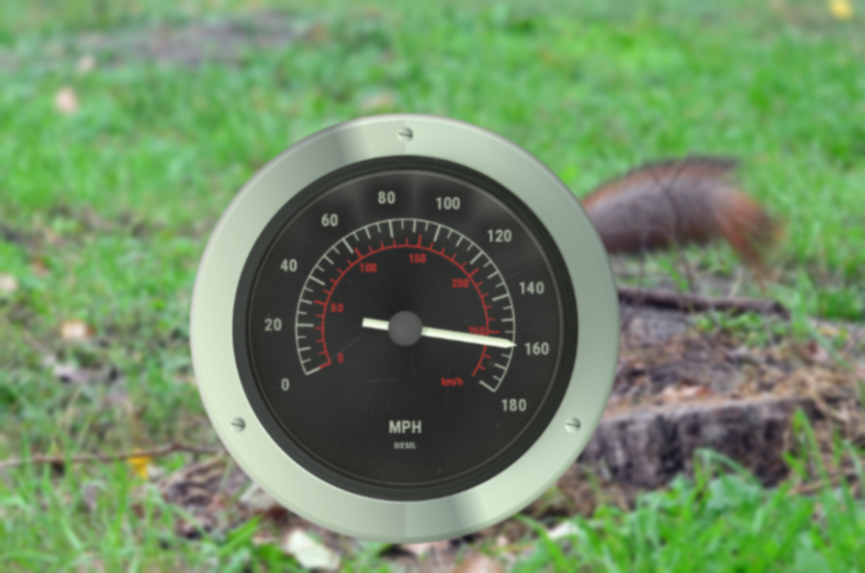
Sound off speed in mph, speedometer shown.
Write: 160 mph
